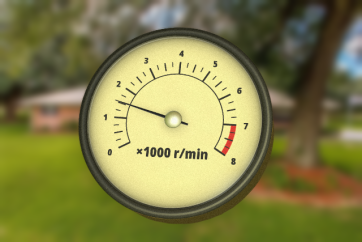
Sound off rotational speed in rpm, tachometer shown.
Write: 1500 rpm
